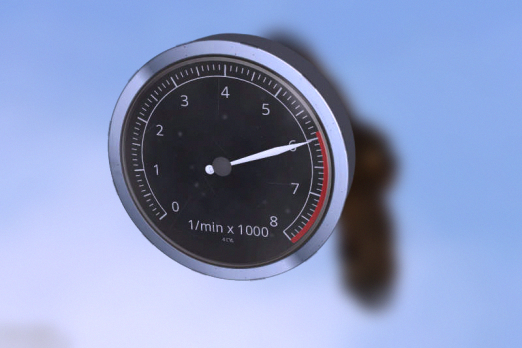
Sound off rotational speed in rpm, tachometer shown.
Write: 6000 rpm
